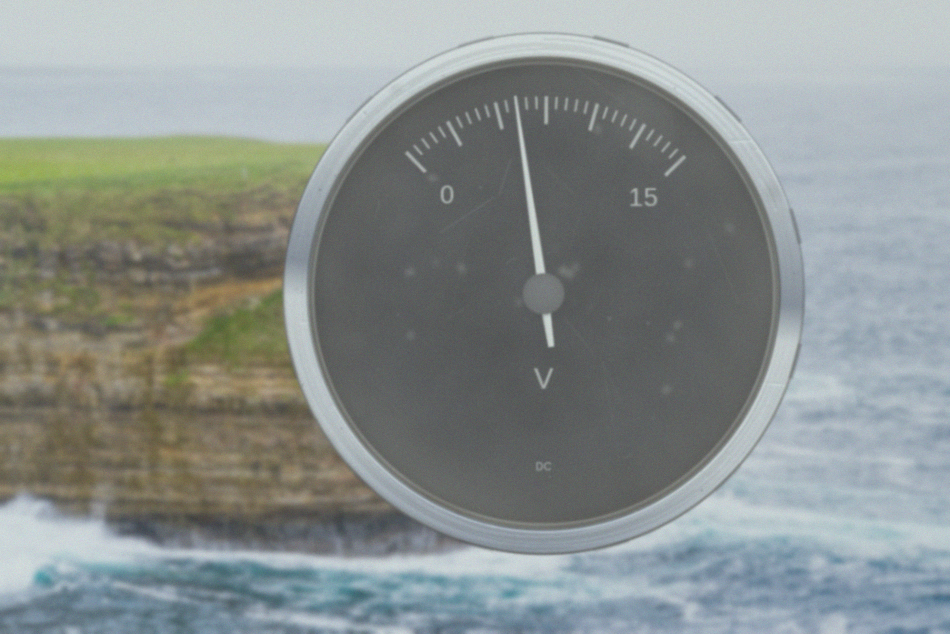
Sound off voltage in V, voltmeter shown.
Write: 6 V
